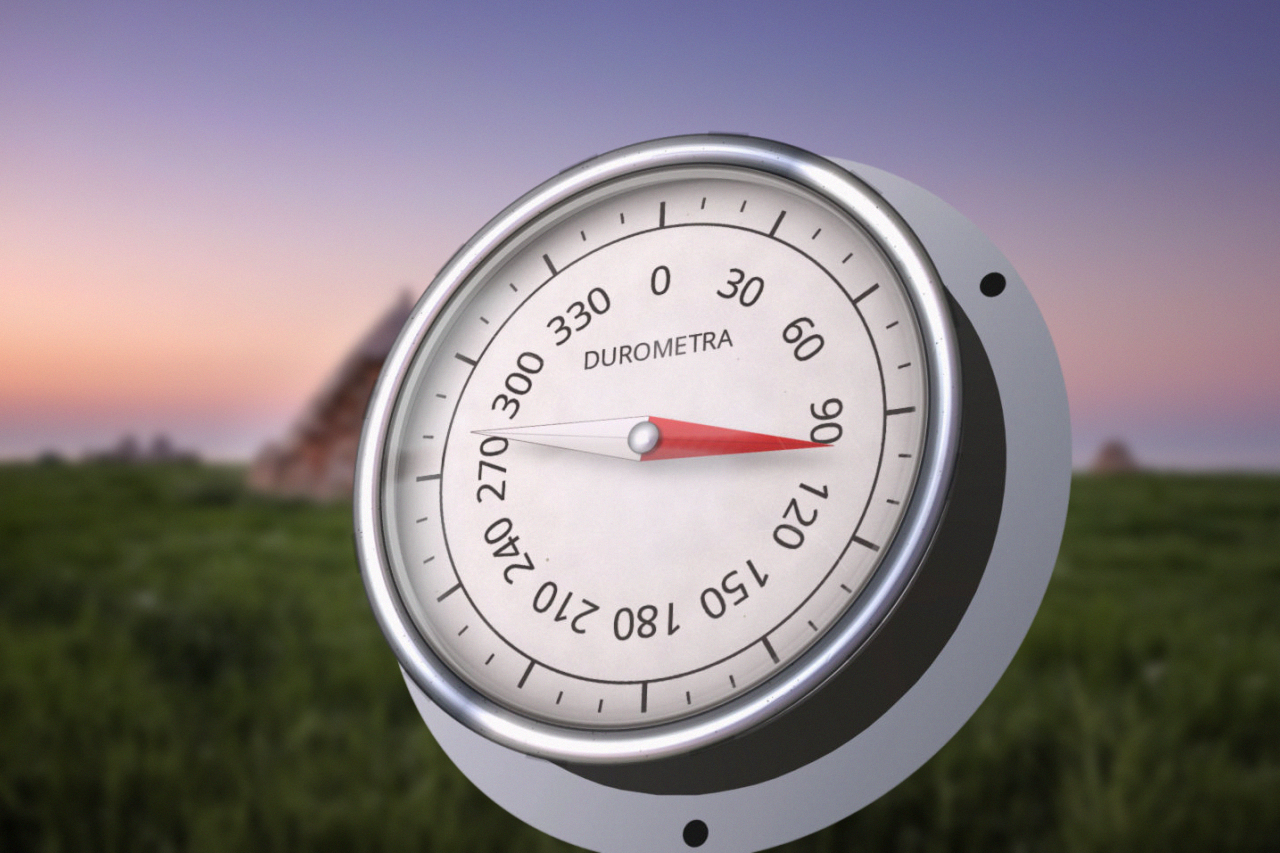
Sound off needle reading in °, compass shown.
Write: 100 °
